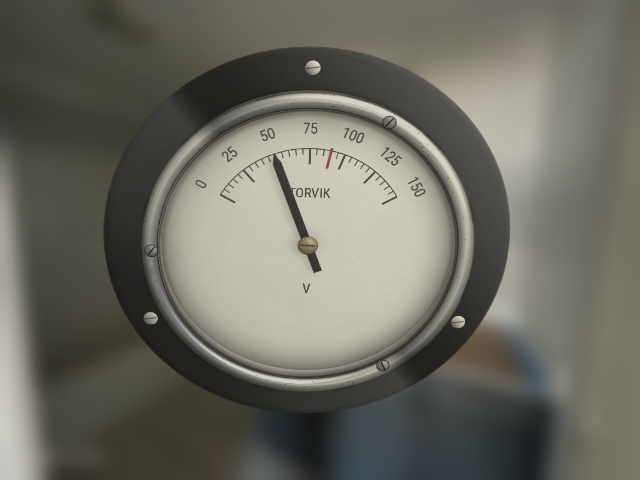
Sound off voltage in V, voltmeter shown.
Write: 50 V
